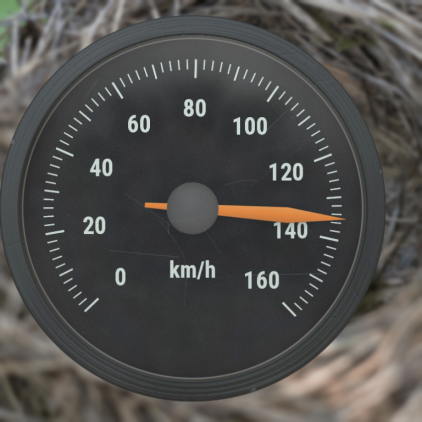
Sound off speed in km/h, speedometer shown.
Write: 135 km/h
